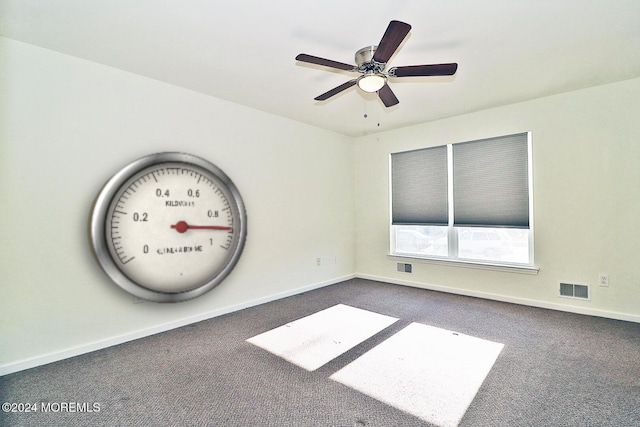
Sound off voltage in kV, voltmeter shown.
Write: 0.9 kV
